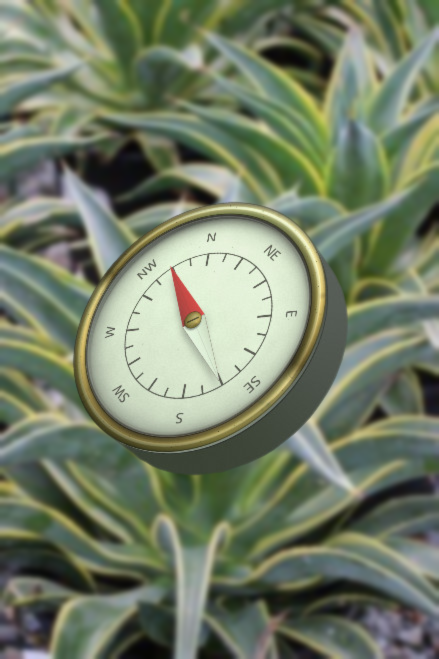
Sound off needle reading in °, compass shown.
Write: 330 °
